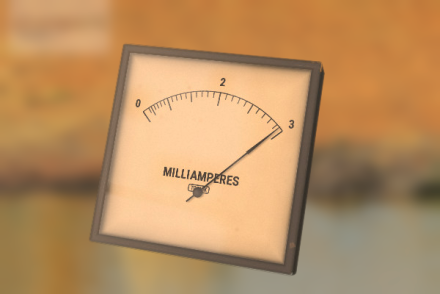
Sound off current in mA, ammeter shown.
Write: 2.95 mA
